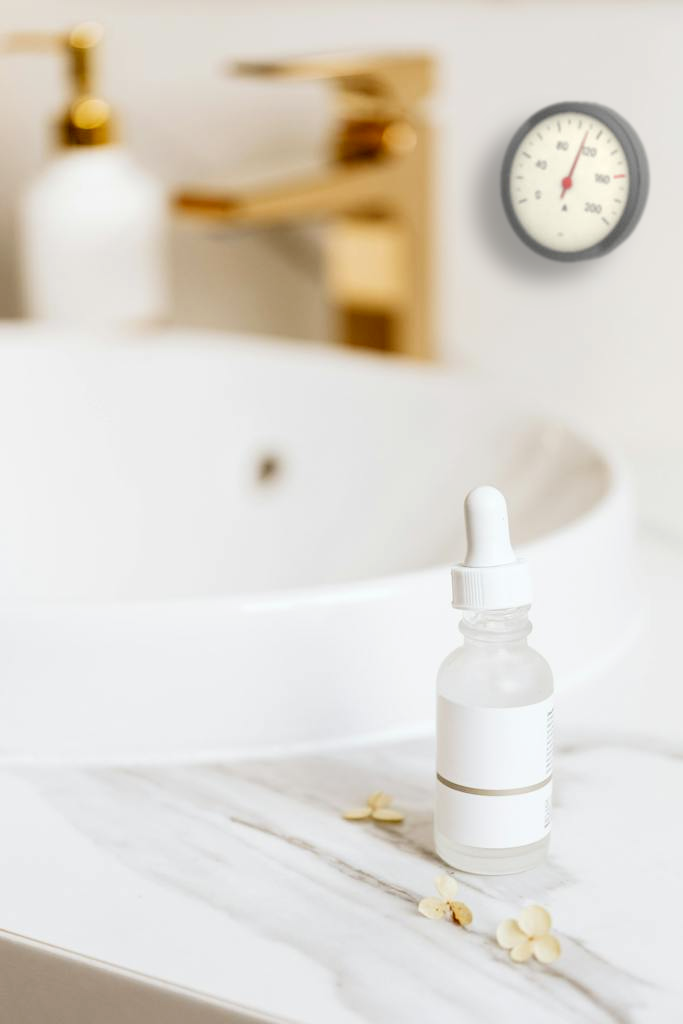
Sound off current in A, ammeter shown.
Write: 110 A
